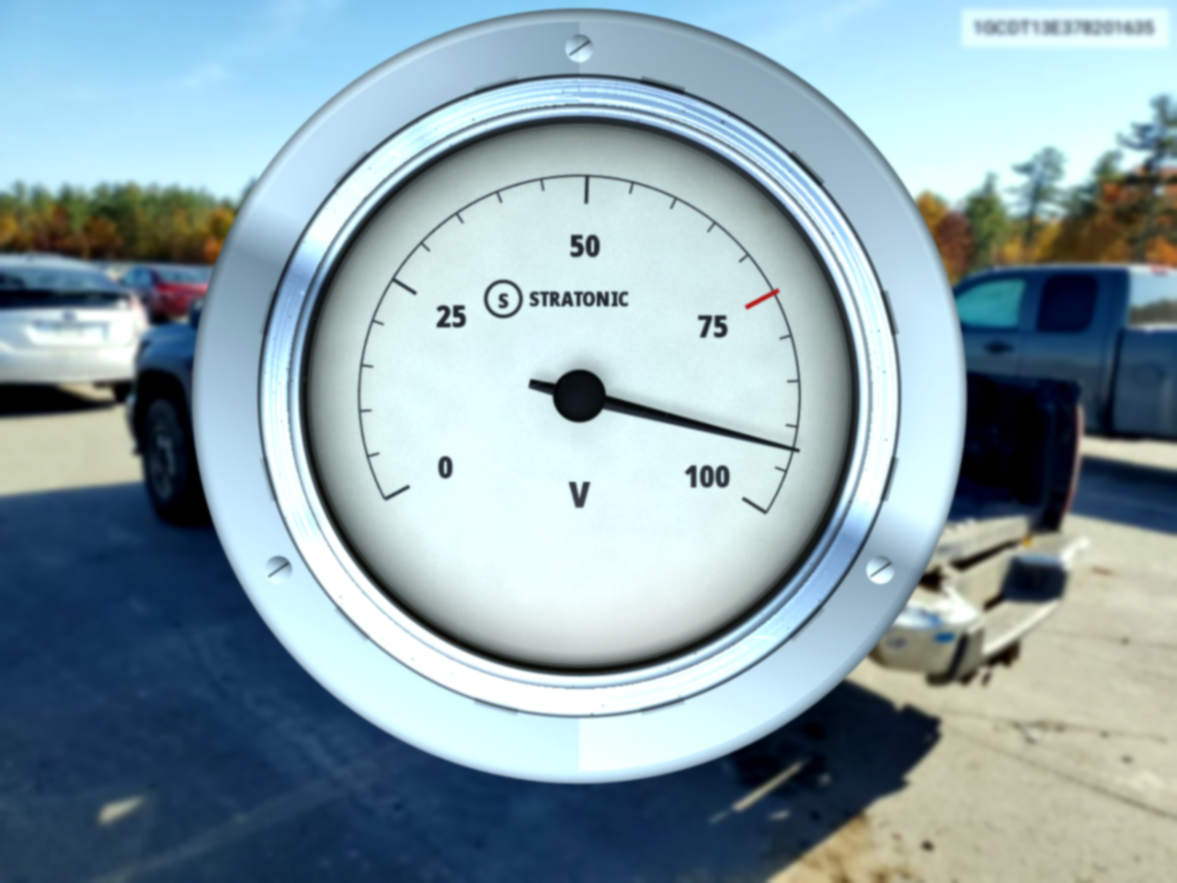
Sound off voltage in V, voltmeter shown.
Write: 92.5 V
